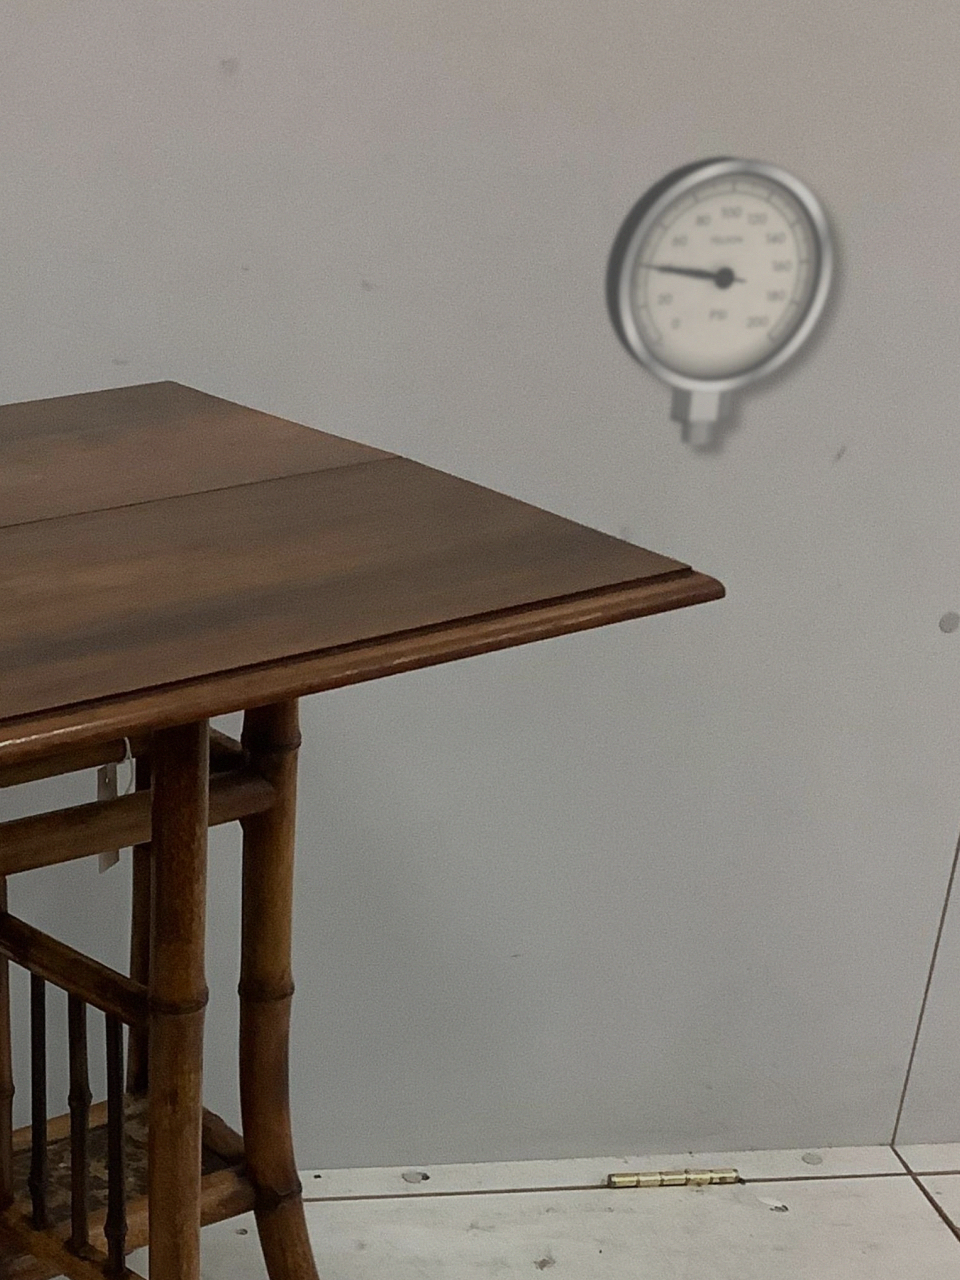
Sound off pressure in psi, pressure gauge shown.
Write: 40 psi
